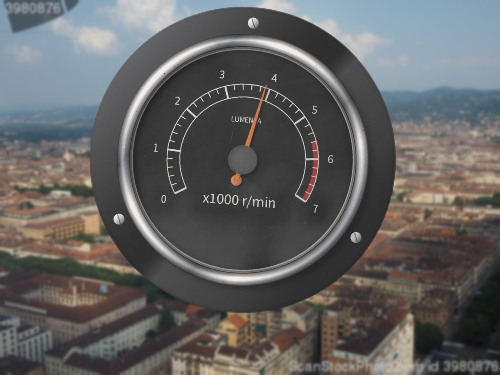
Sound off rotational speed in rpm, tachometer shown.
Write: 3900 rpm
